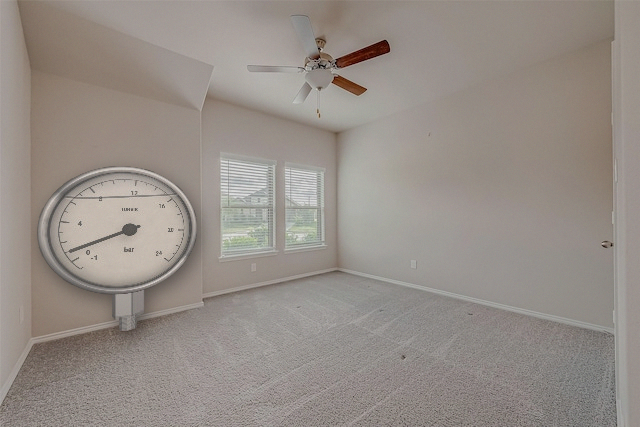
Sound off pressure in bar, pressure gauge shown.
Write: 1 bar
